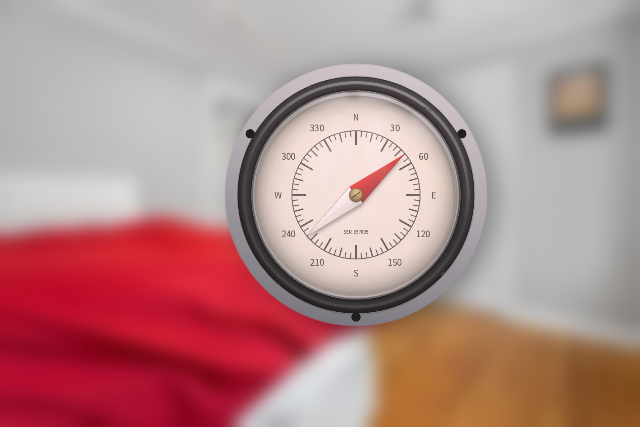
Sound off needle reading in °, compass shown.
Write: 50 °
